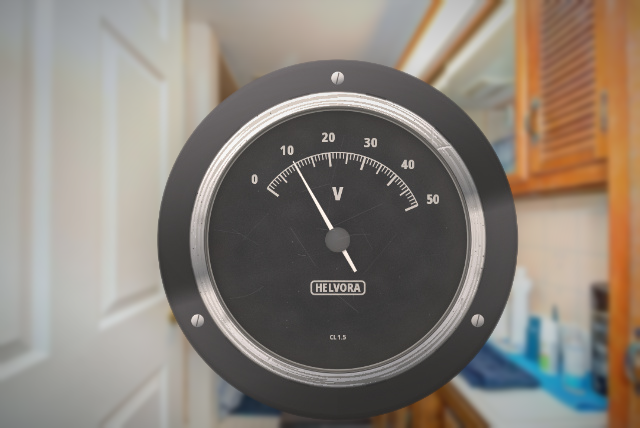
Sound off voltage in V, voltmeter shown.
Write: 10 V
